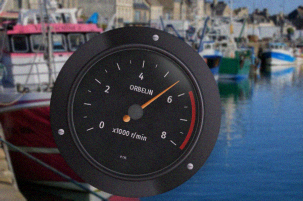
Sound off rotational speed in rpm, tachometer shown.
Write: 5500 rpm
